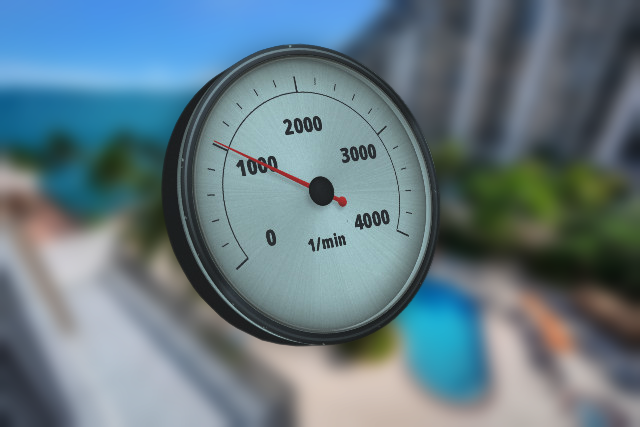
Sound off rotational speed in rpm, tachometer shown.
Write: 1000 rpm
